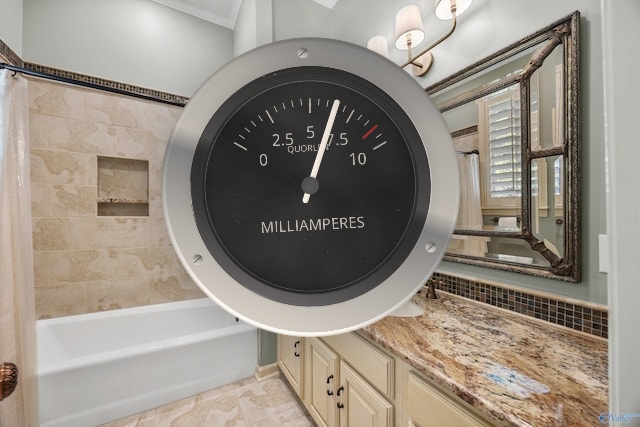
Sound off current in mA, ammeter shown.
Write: 6.5 mA
